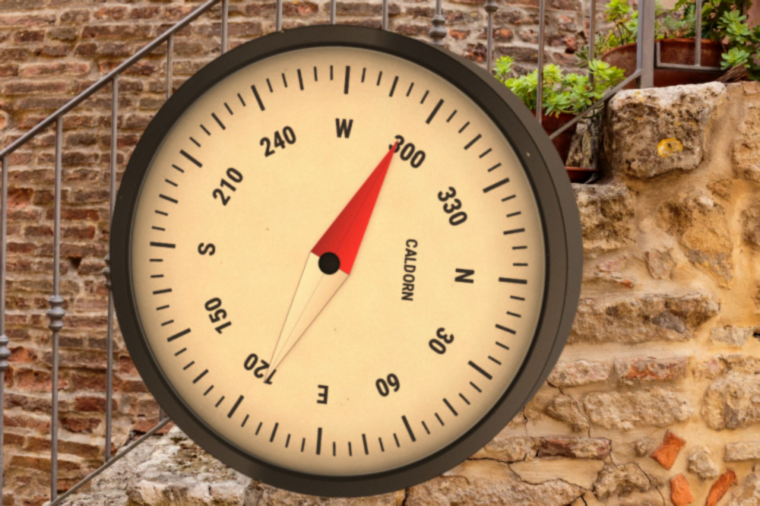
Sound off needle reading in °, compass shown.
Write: 295 °
